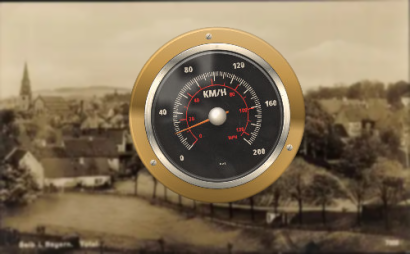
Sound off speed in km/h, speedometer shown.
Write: 20 km/h
